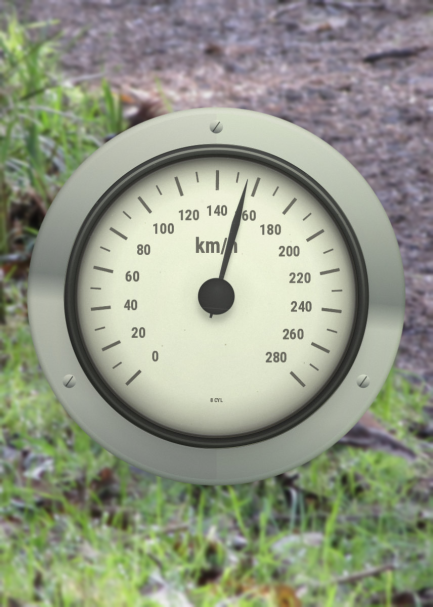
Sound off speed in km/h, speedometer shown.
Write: 155 km/h
